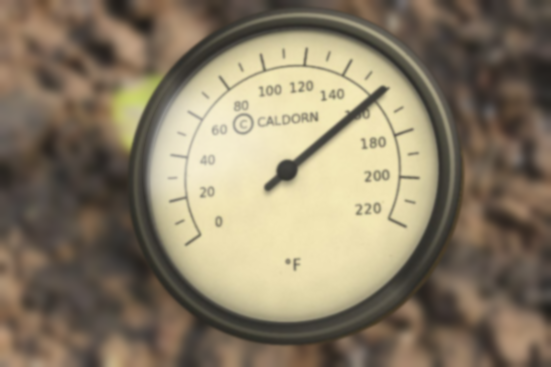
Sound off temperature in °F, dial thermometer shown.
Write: 160 °F
